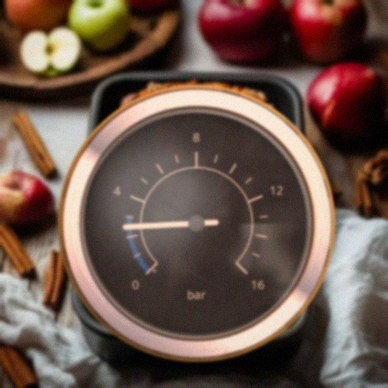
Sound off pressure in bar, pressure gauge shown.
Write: 2.5 bar
